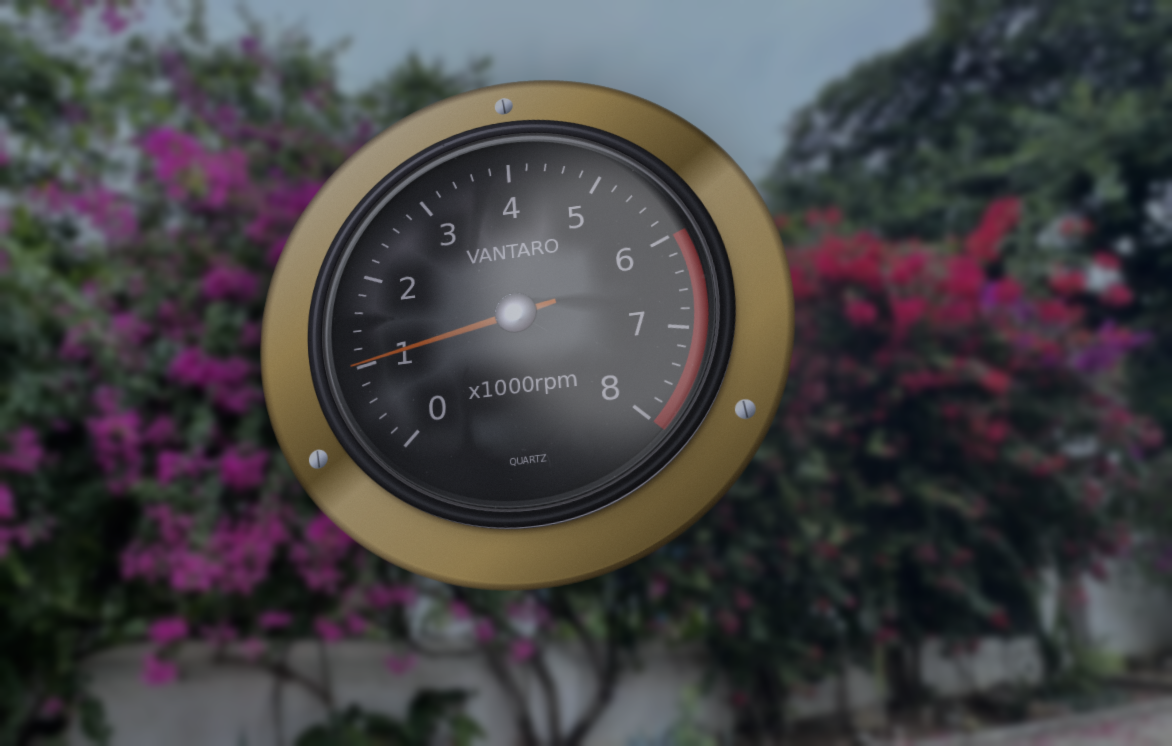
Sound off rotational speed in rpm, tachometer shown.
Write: 1000 rpm
